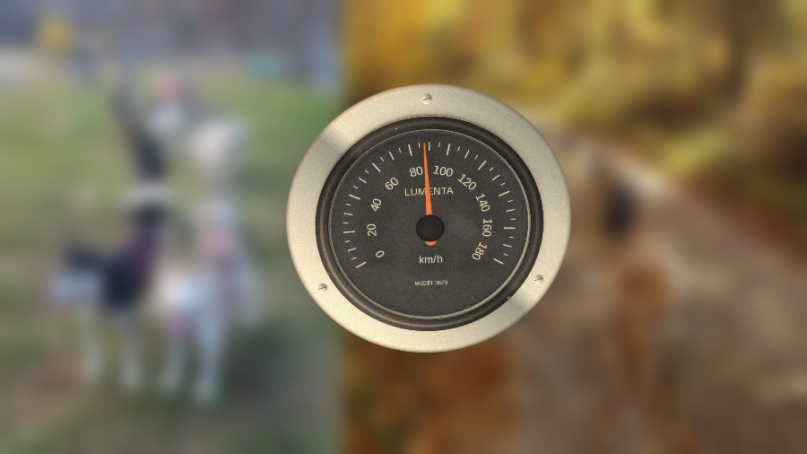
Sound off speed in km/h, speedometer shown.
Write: 87.5 km/h
